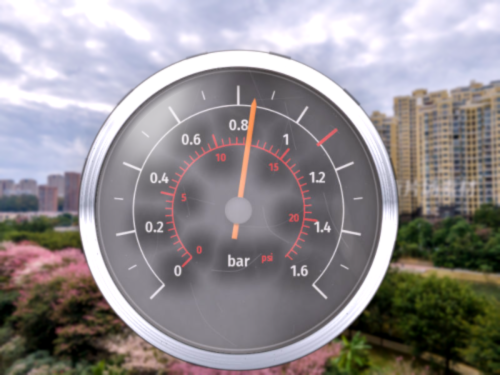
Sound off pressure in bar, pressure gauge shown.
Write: 0.85 bar
